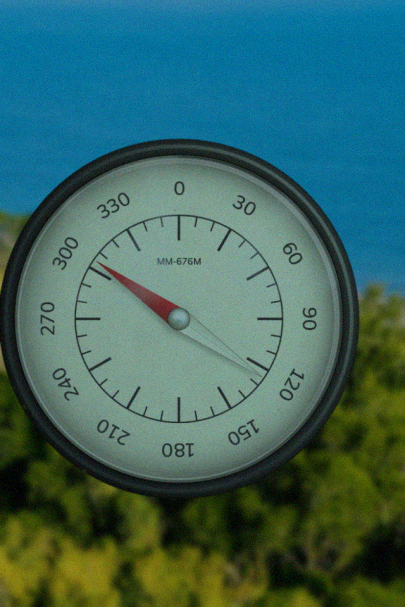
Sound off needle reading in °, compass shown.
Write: 305 °
